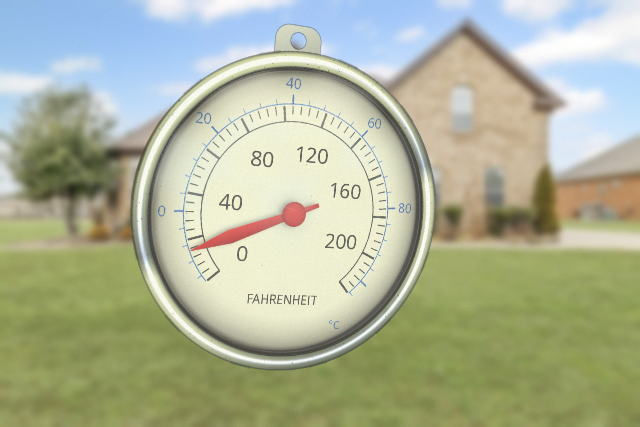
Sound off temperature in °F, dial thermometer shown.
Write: 16 °F
